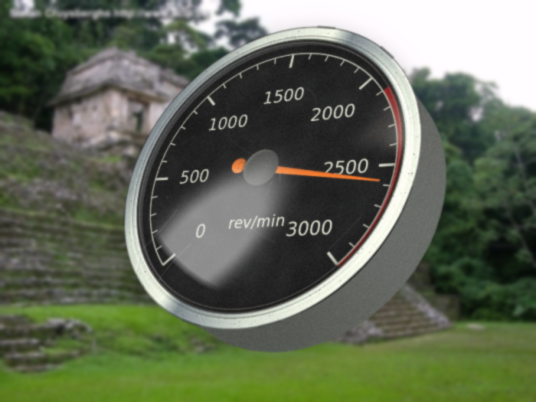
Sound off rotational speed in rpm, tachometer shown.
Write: 2600 rpm
